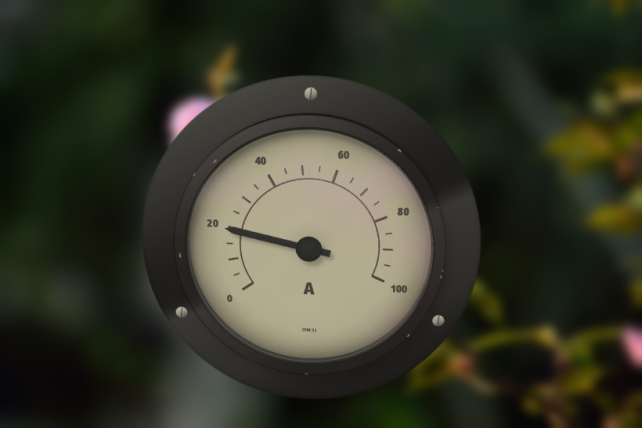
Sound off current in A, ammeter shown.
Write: 20 A
